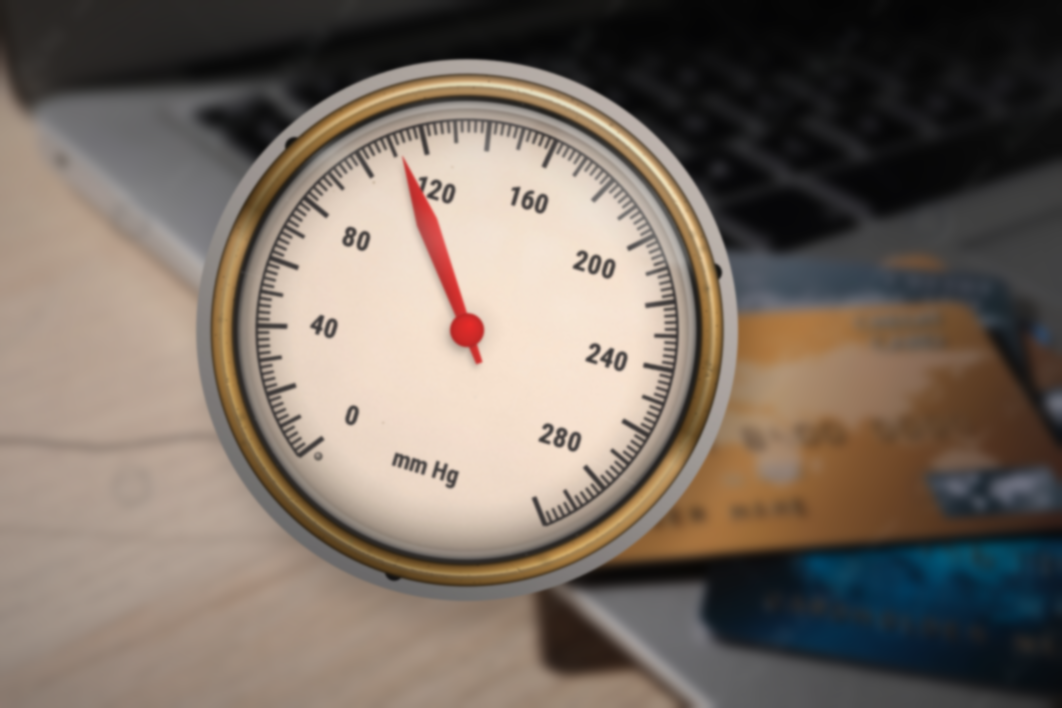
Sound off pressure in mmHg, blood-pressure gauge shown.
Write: 112 mmHg
